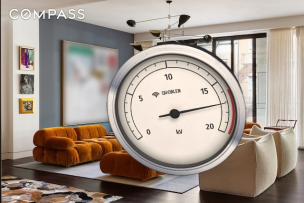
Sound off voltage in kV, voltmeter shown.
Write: 17 kV
